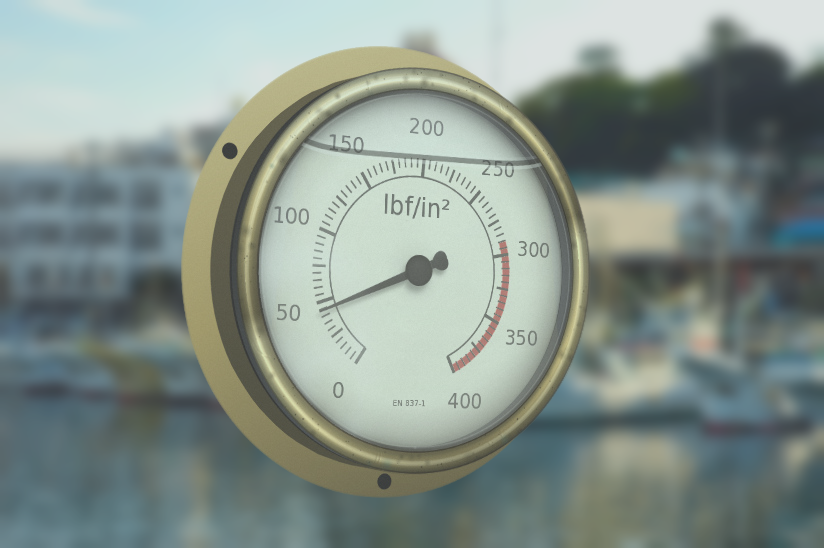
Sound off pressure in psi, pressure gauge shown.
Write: 45 psi
